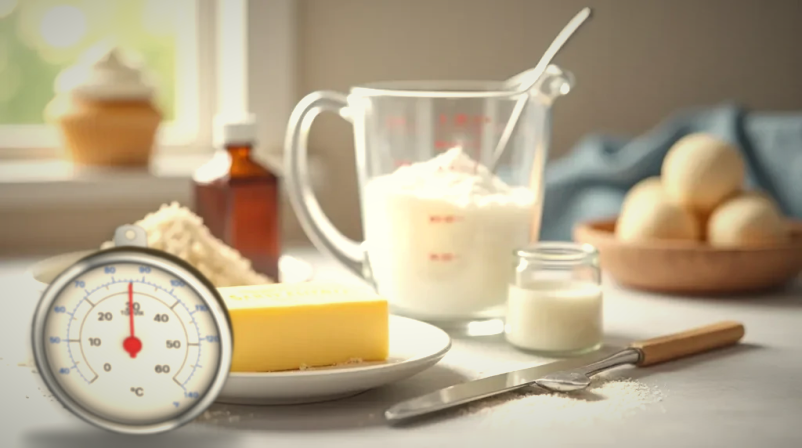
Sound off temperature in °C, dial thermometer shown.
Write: 30 °C
